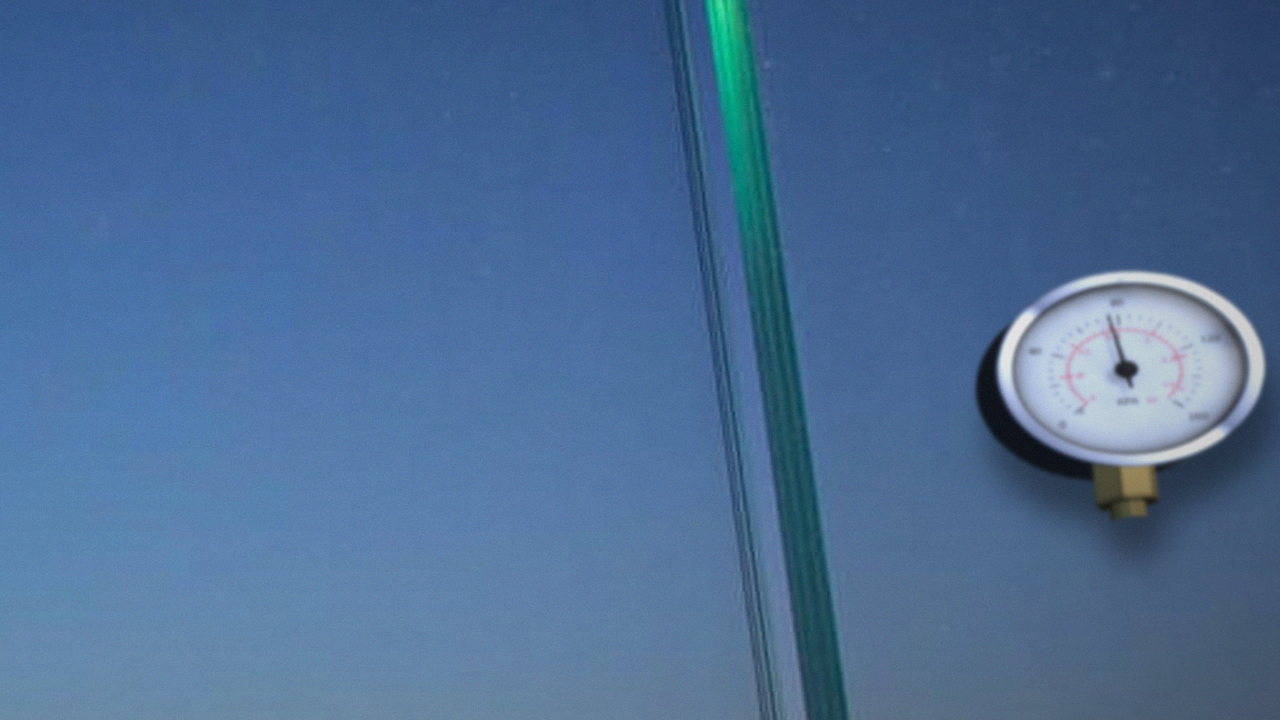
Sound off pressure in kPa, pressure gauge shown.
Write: 75 kPa
